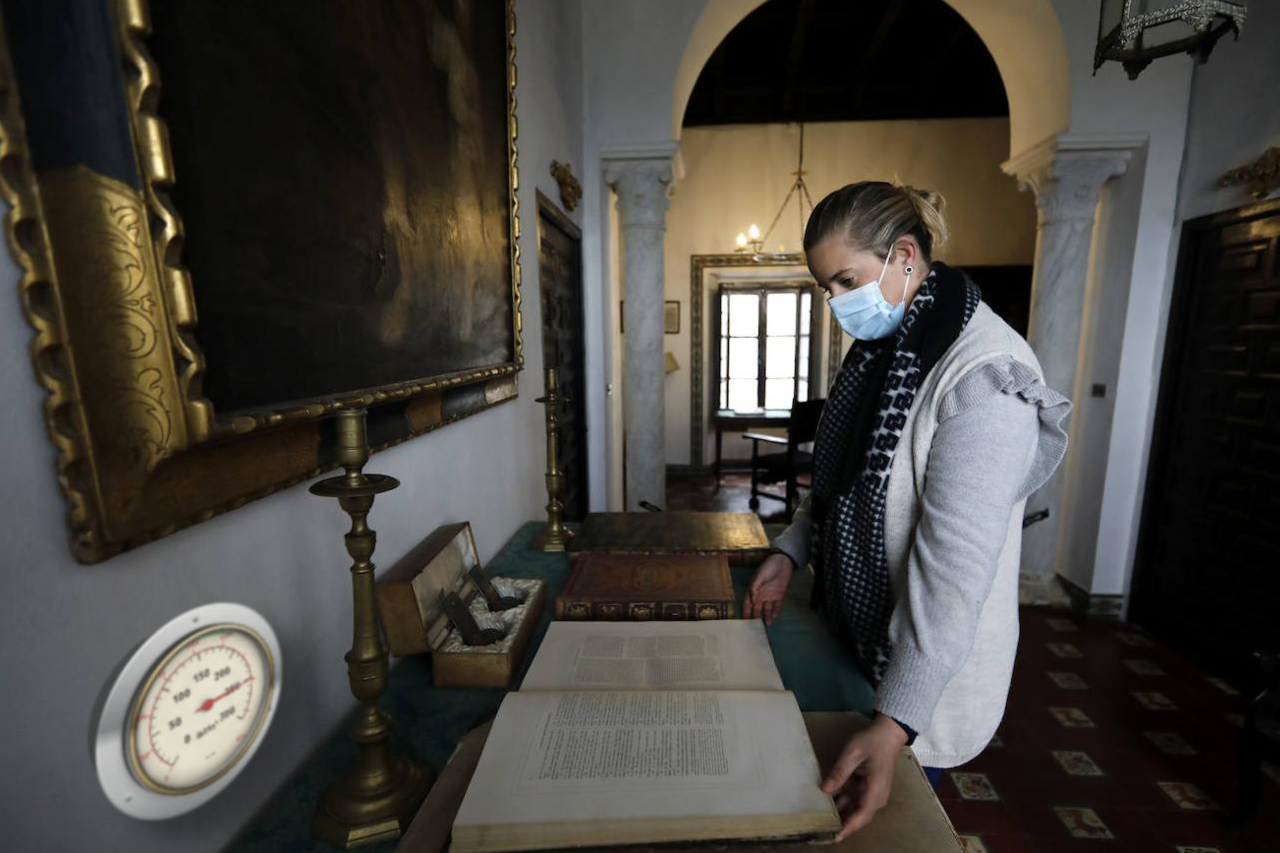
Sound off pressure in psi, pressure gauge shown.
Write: 250 psi
